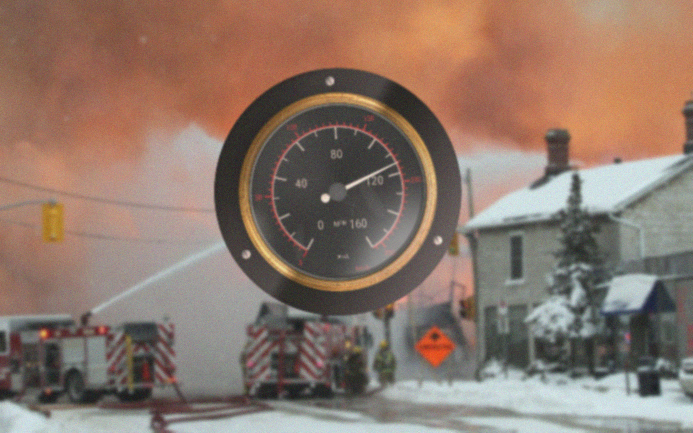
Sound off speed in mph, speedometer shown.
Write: 115 mph
